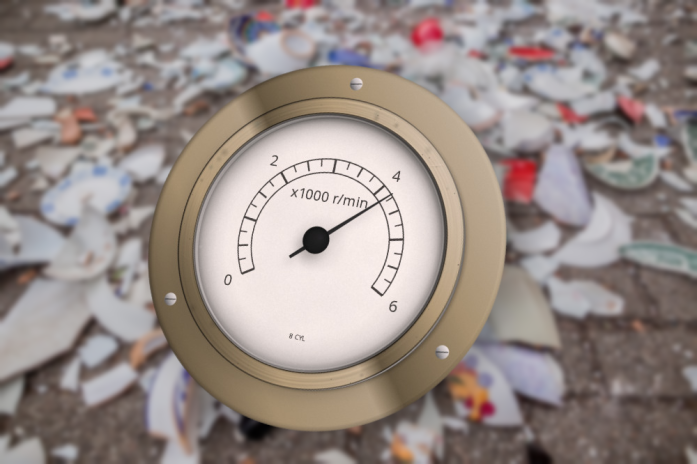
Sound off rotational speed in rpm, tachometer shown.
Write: 4250 rpm
